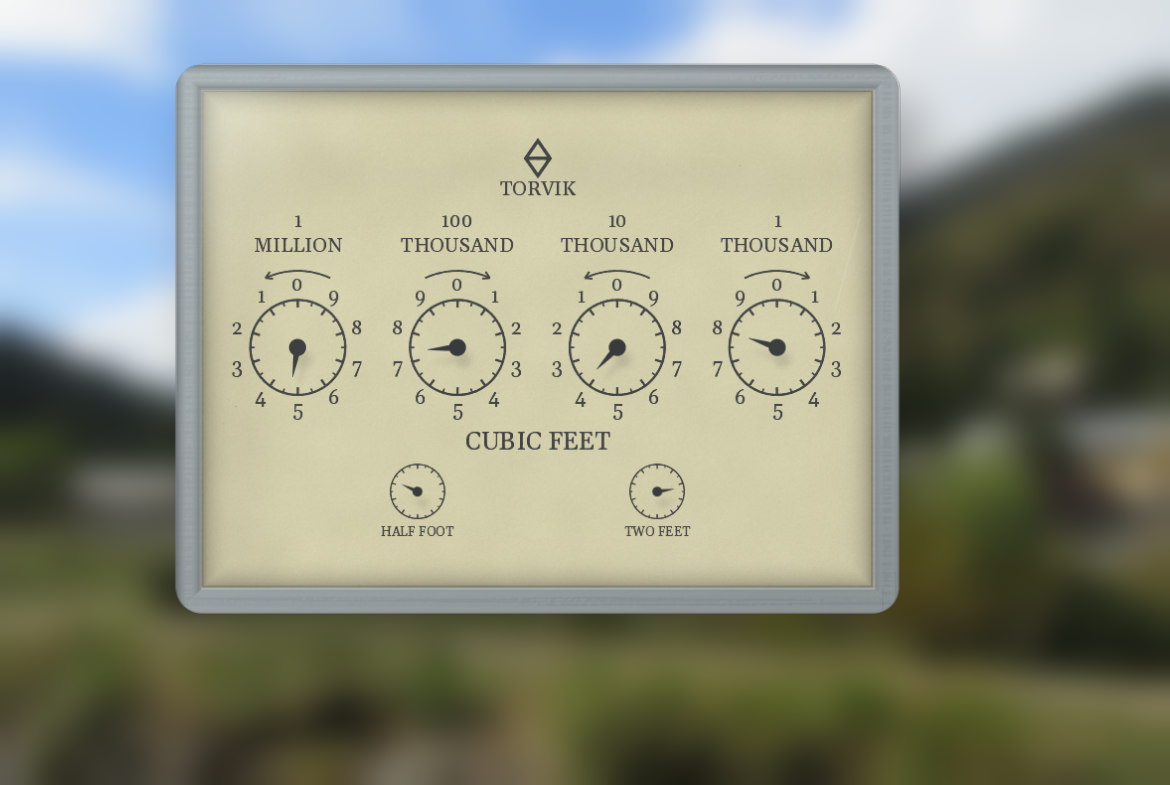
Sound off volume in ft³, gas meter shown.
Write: 473800 ft³
